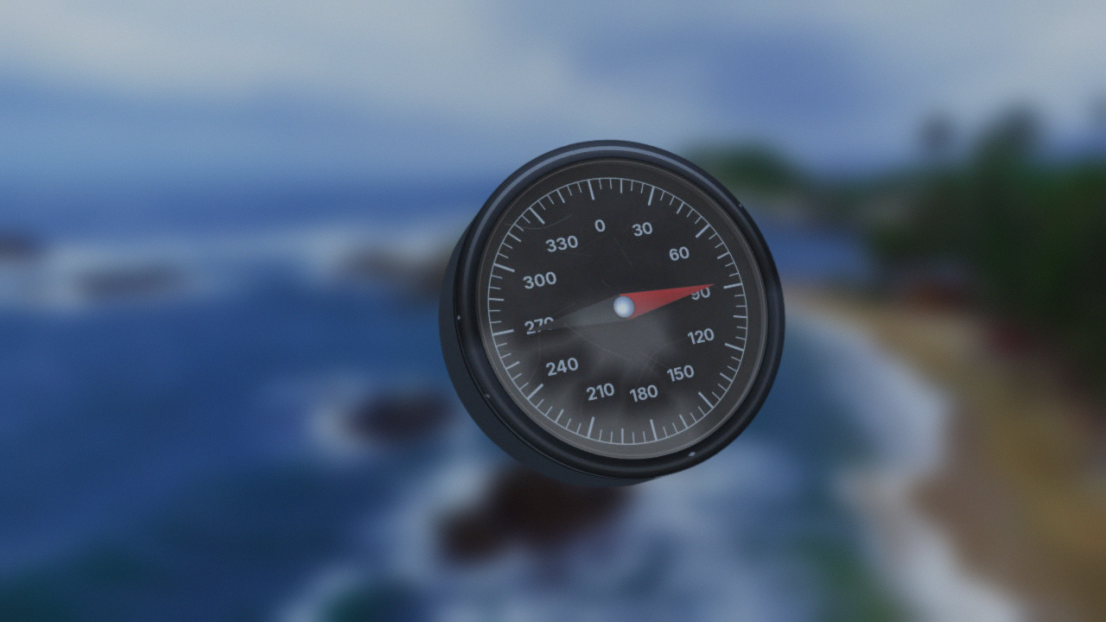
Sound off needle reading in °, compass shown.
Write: 87.5 °
